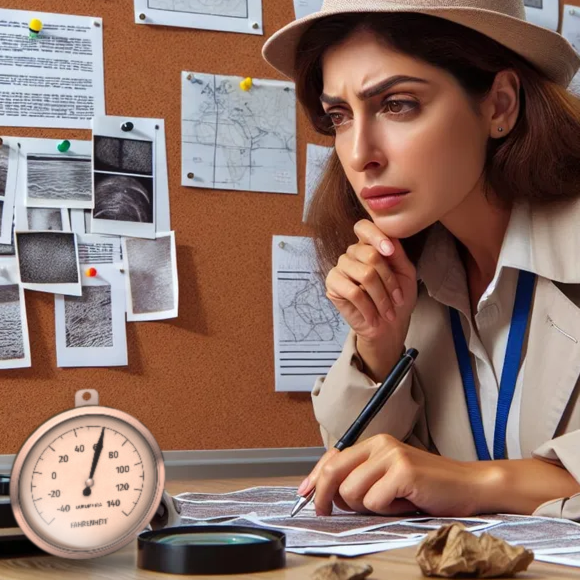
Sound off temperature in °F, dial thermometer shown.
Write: 60 °F
